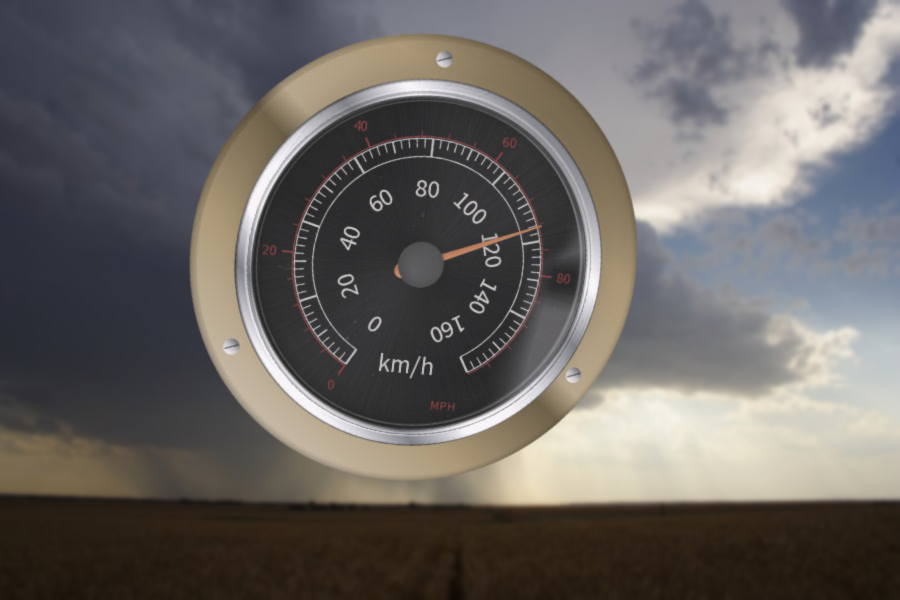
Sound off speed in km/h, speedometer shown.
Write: 116 km/h
